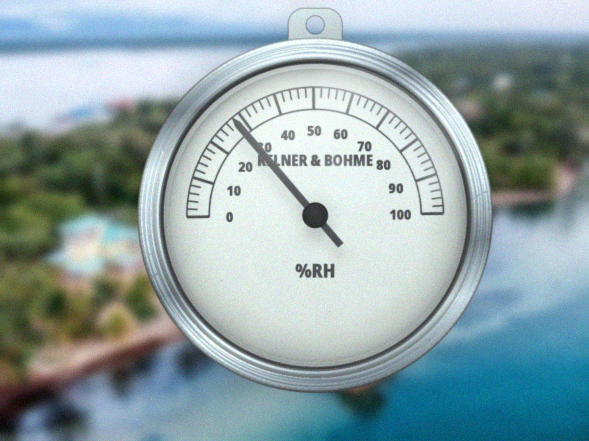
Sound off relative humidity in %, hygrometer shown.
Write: 28 %
